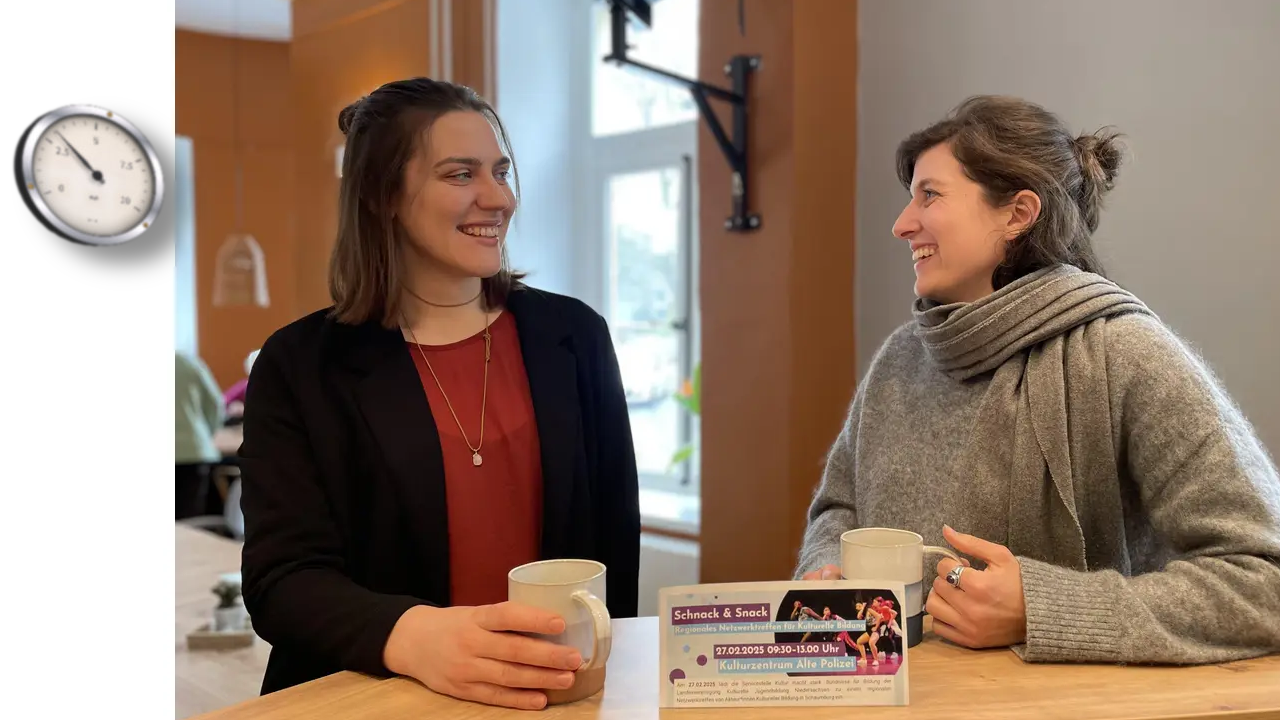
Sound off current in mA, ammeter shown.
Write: 3 mA
